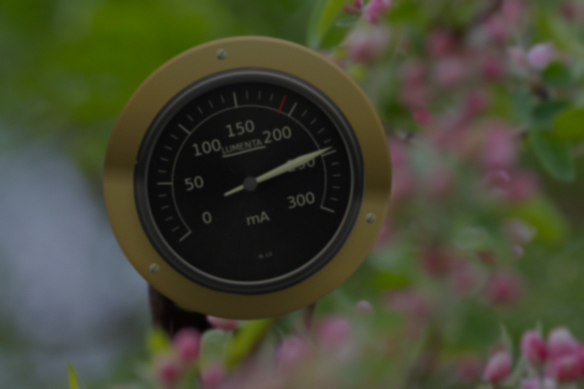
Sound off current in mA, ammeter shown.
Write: 245 mA
